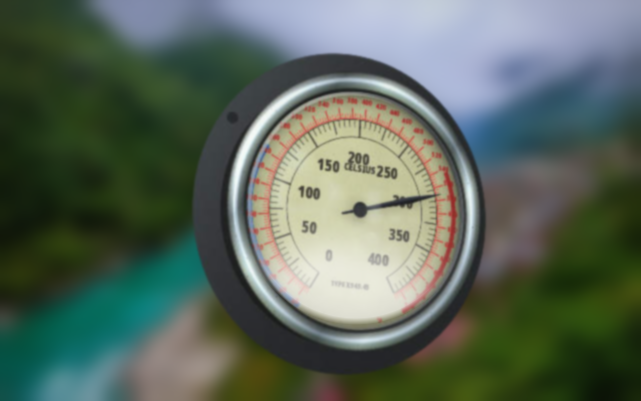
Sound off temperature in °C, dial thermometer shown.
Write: 300 °C
